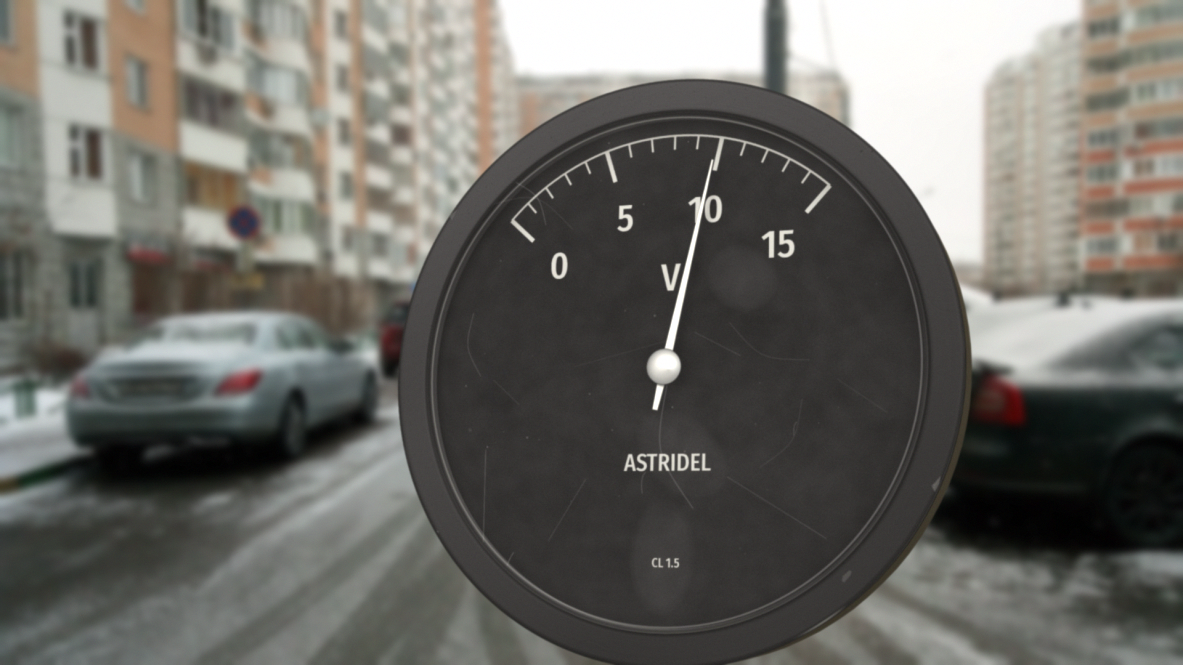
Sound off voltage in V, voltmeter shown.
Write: 10 V
